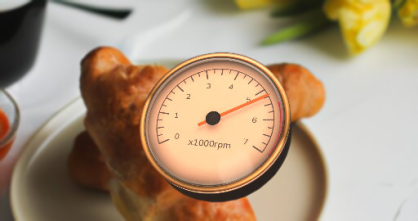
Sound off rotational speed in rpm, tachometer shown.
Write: 5250 rpm
